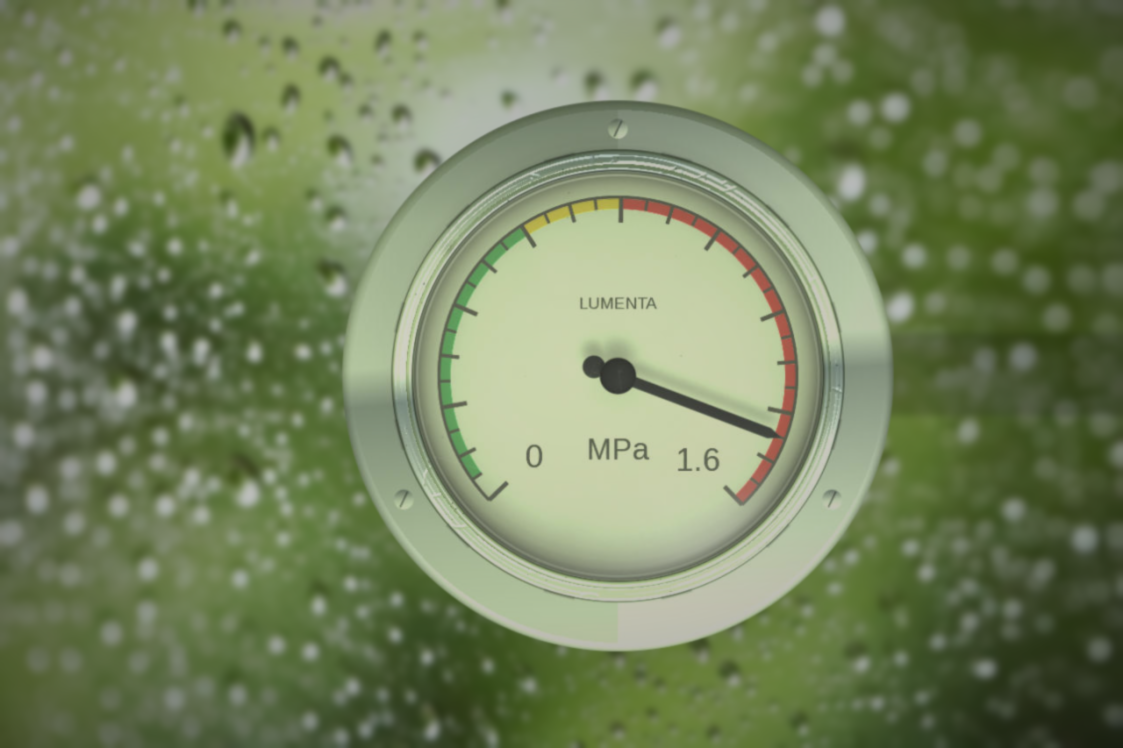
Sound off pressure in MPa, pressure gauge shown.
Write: 1.45 MPa
